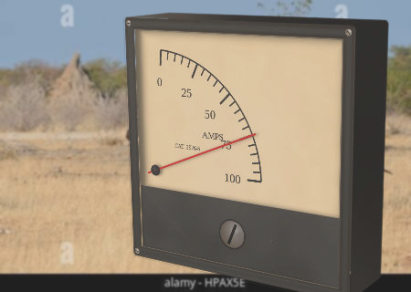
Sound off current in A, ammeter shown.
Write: 75 A
